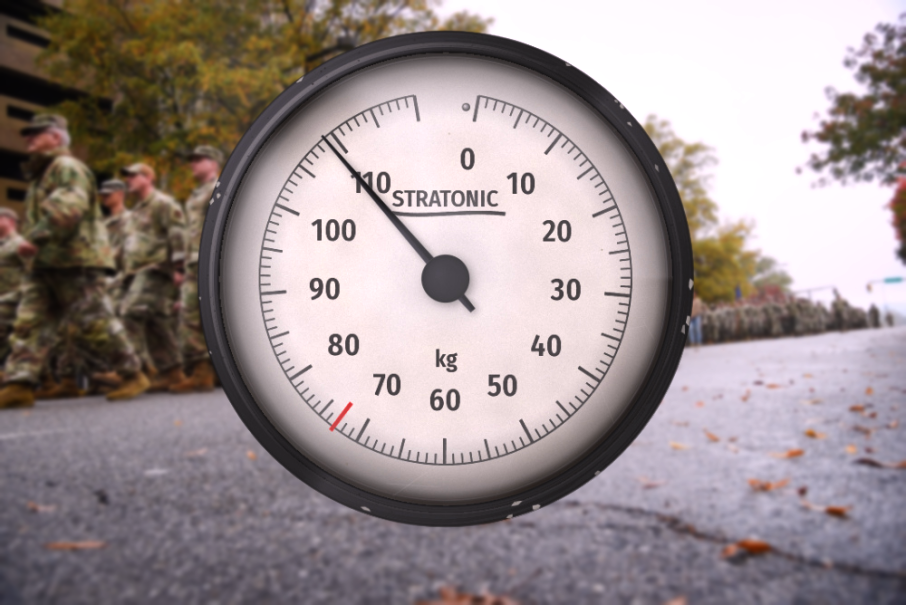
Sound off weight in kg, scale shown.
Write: 109 kg
